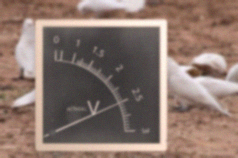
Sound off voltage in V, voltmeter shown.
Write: 2.5 V
